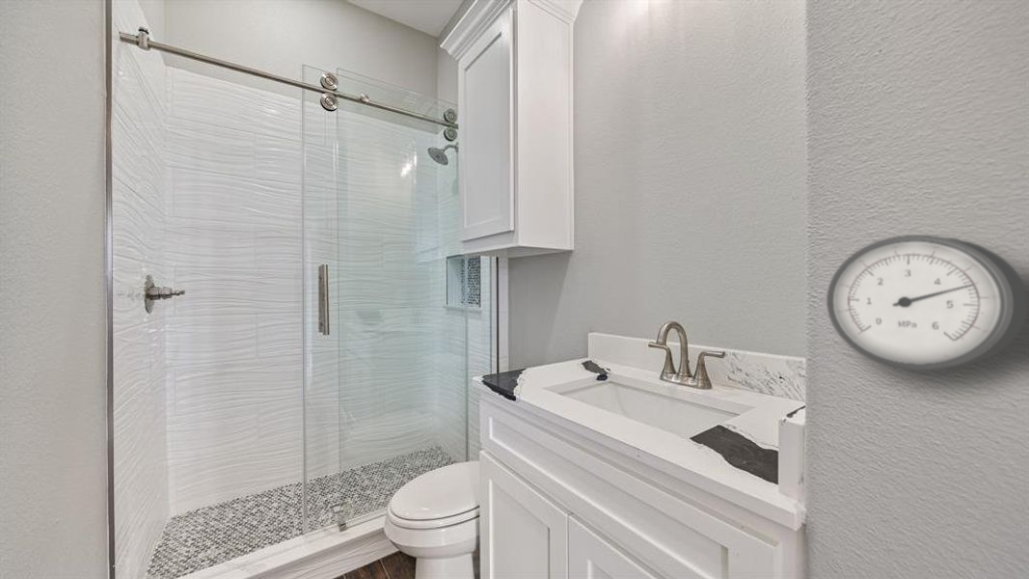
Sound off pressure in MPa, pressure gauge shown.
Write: 4.5 MPa
